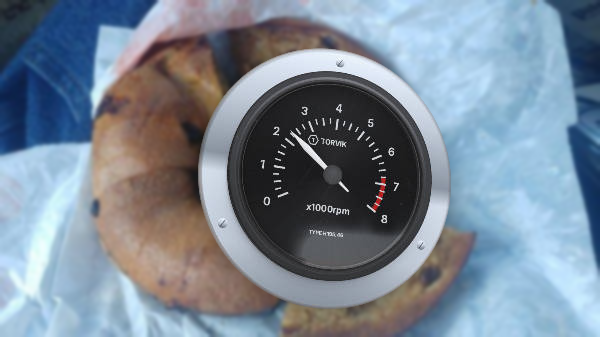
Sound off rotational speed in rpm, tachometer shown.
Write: 2250 rpm
